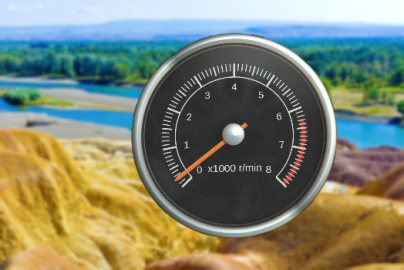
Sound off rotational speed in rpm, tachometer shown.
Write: 200 rpm
